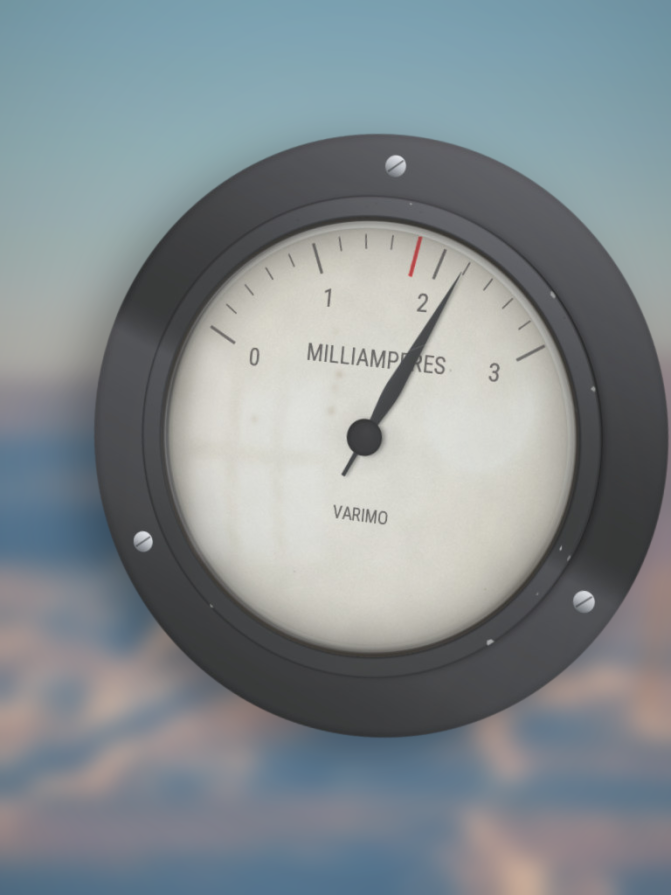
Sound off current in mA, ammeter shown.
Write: 2.2 mA
